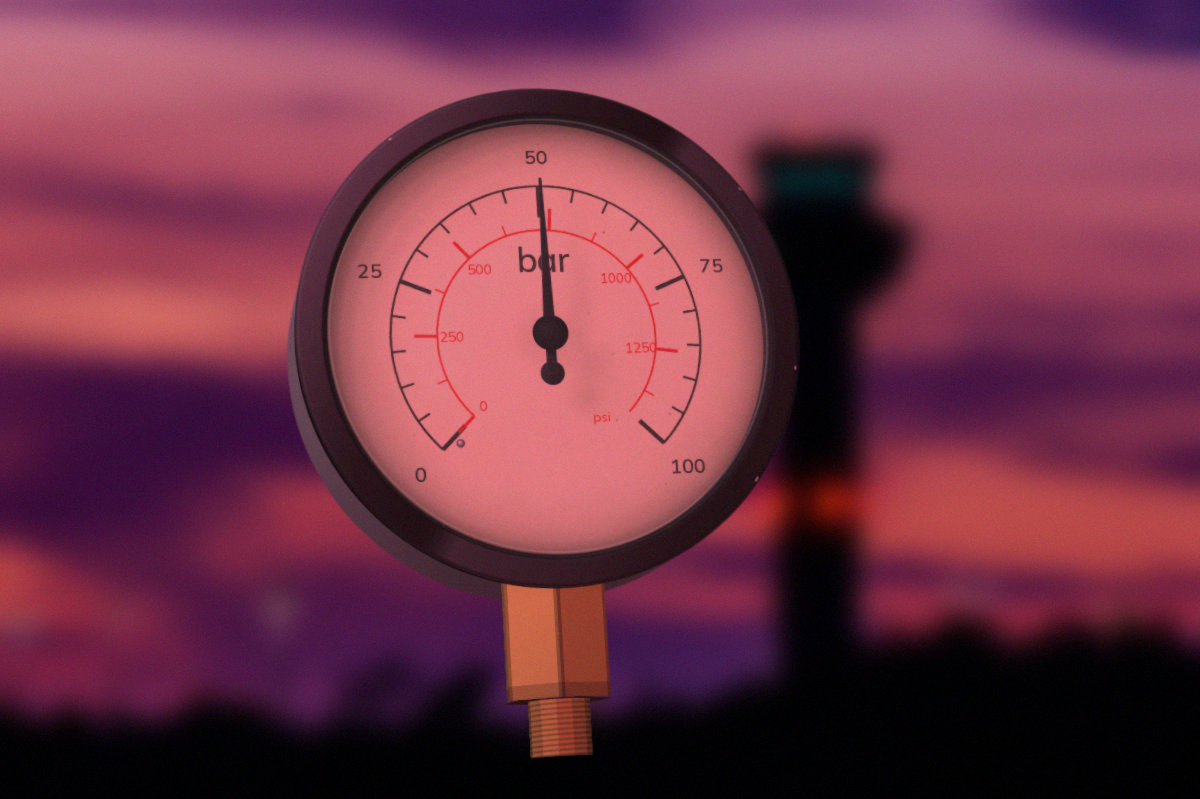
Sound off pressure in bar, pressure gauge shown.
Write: 50 bar
